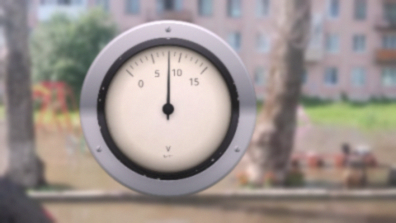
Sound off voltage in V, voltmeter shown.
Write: 8 V
